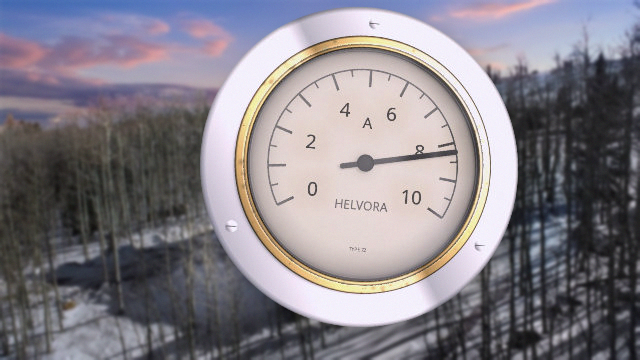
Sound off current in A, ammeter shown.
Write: 8.25 A
